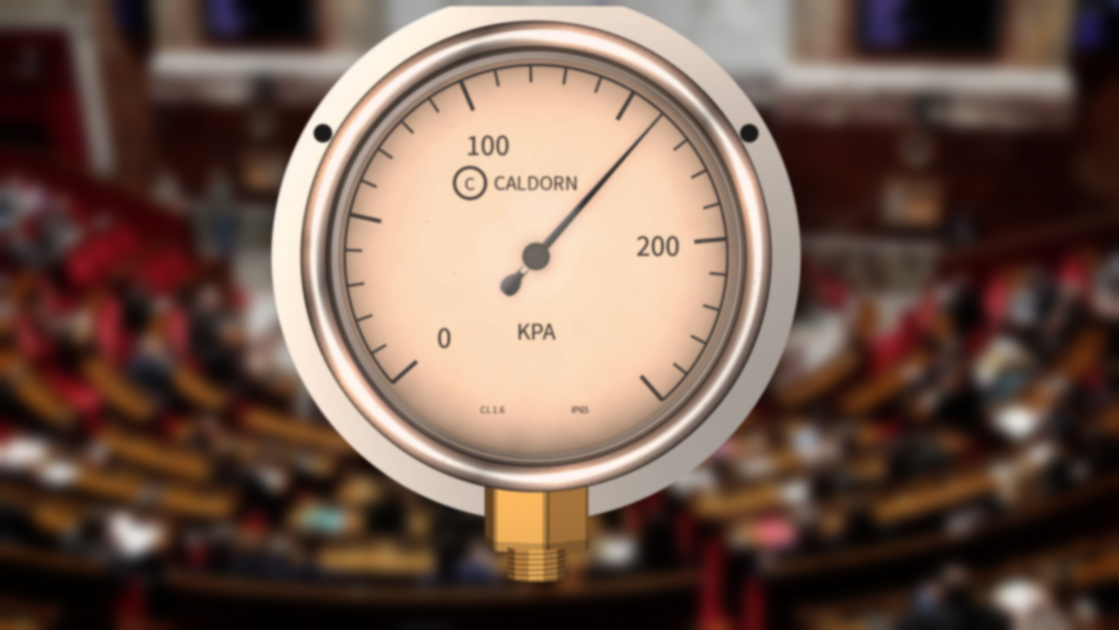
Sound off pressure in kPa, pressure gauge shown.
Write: 160 kPa
